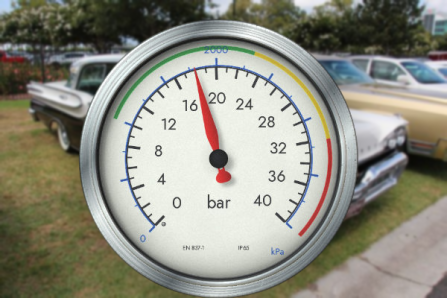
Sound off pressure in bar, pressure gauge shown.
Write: 18 bar
